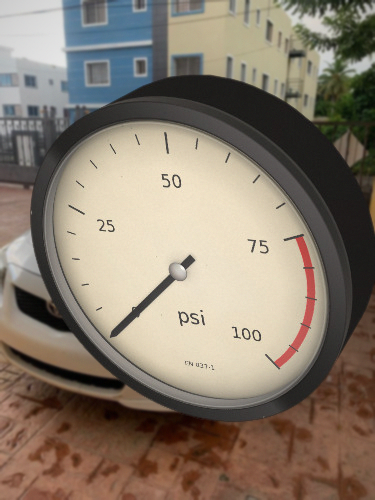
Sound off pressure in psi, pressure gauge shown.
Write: 0 psi
